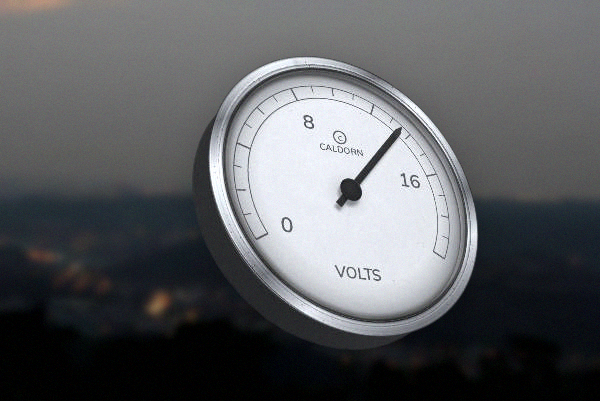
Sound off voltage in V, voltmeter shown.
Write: 13.5 V
